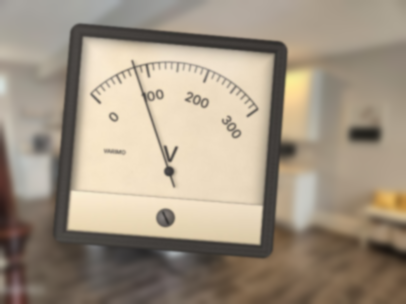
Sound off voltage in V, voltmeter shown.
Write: 80 V
